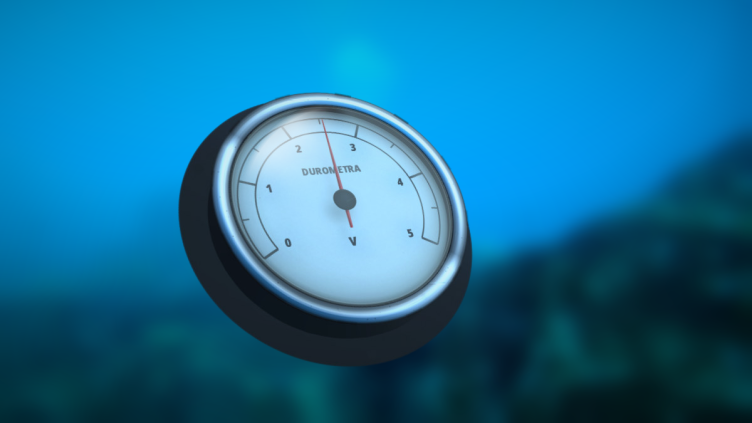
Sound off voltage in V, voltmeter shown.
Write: 2.5 V
